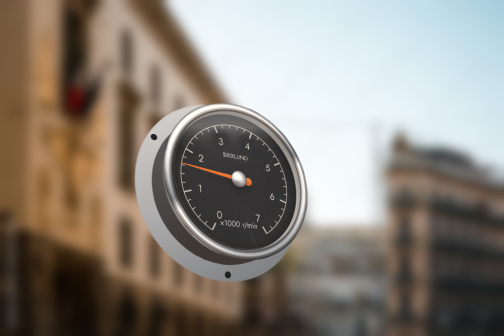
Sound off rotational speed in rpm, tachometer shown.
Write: 1600 rpm
